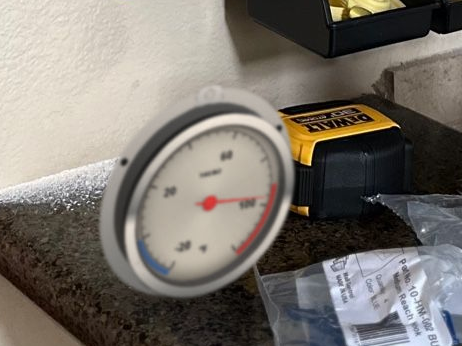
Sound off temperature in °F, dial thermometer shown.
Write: 96 °F
